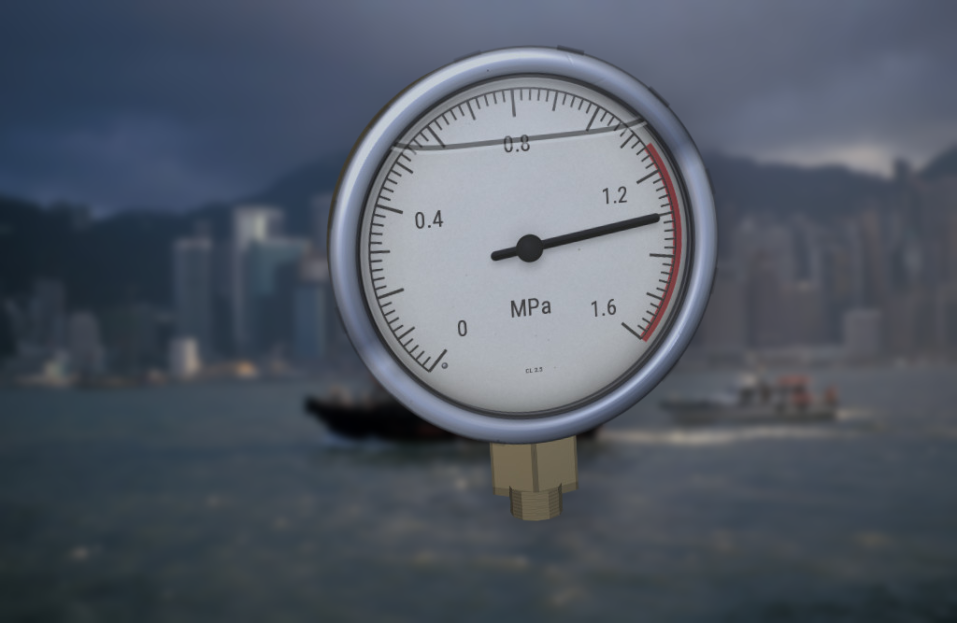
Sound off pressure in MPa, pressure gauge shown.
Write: 1.3 MPa
